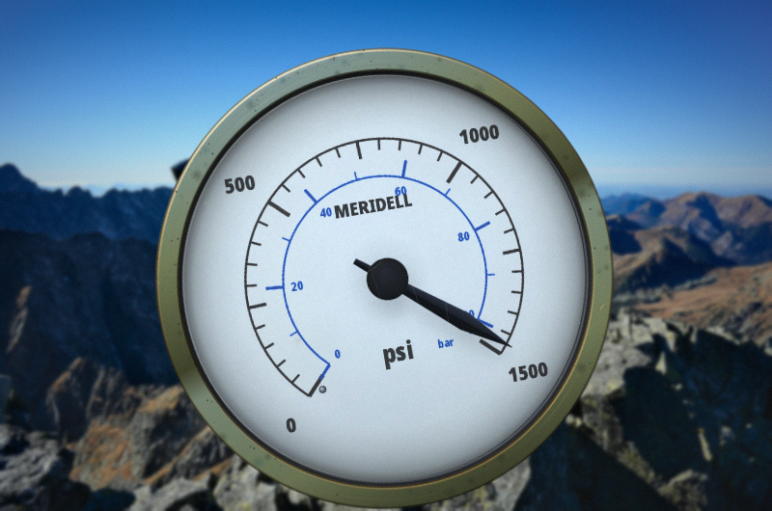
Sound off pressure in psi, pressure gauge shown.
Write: 1475 psi
